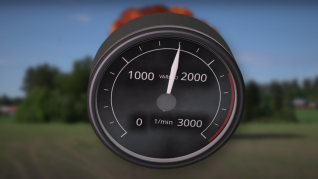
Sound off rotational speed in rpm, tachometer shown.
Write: 1600 rpm
